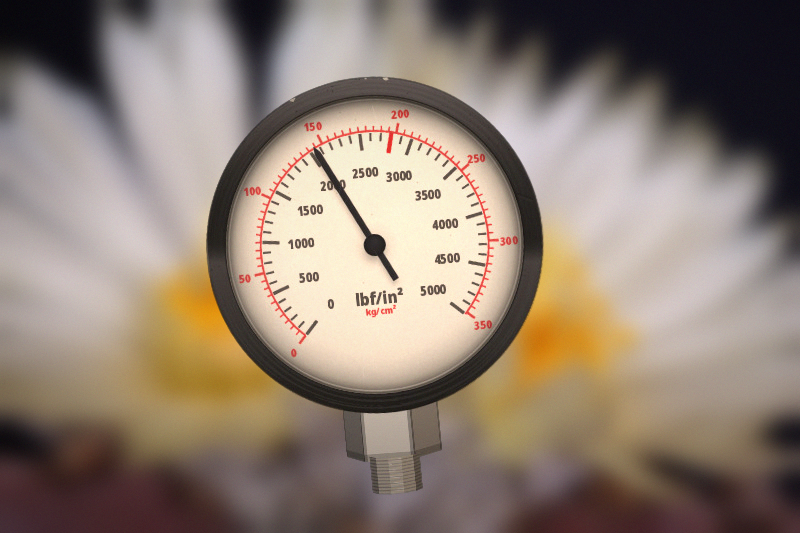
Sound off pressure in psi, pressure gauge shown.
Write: 2050 psi
